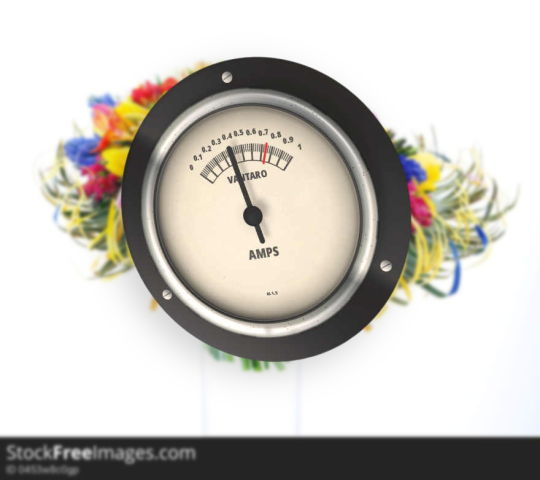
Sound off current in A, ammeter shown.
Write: 0.4 A
